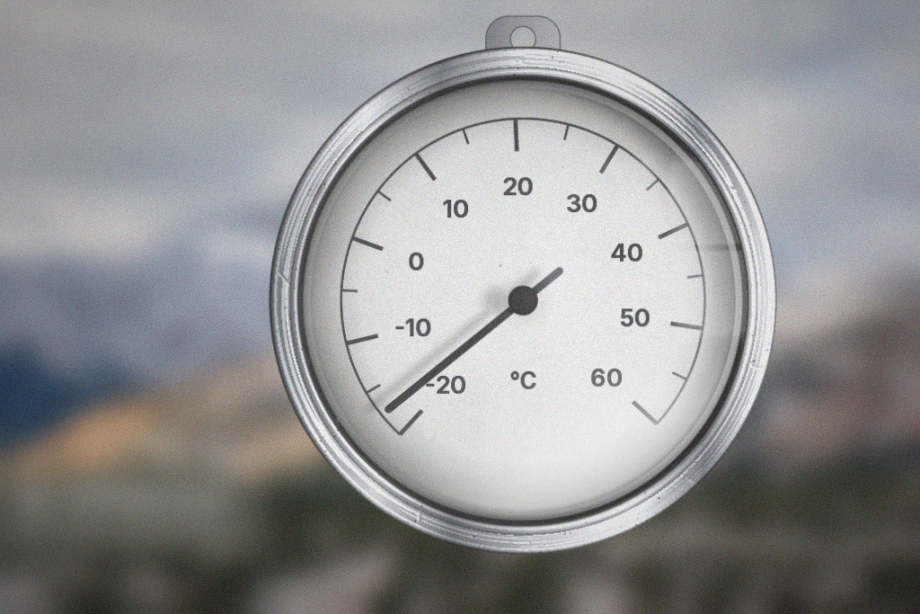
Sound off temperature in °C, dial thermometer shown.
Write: -17.5 °C
